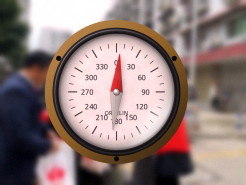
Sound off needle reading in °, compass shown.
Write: 5 °
